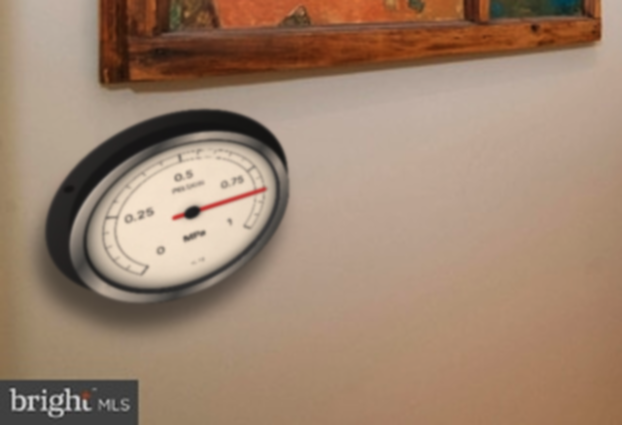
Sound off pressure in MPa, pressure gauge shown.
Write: 0.85 MPa
